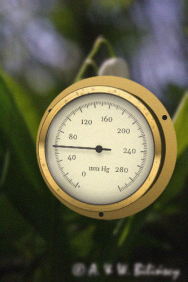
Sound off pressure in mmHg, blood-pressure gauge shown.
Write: 60 mmHg
